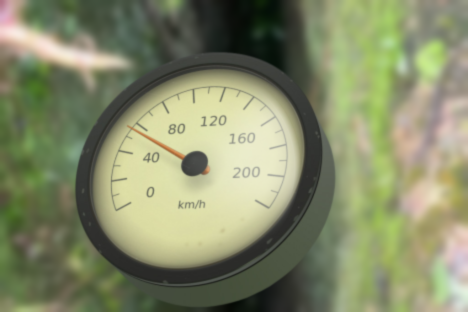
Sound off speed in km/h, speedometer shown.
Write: 55 km/h
